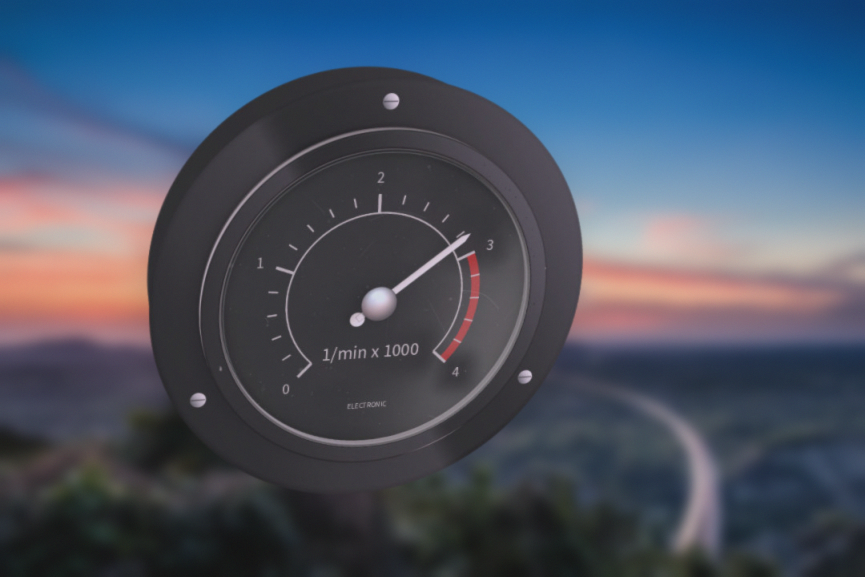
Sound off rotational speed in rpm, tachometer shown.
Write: 2800 rpm
